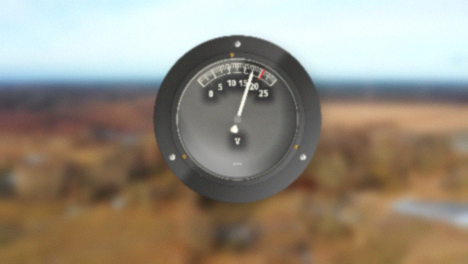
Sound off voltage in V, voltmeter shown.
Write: 17.5 V
